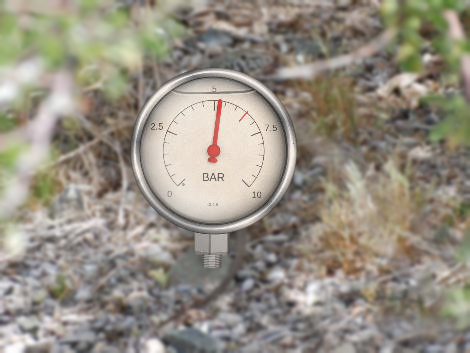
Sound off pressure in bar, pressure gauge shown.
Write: 5.25 bar
